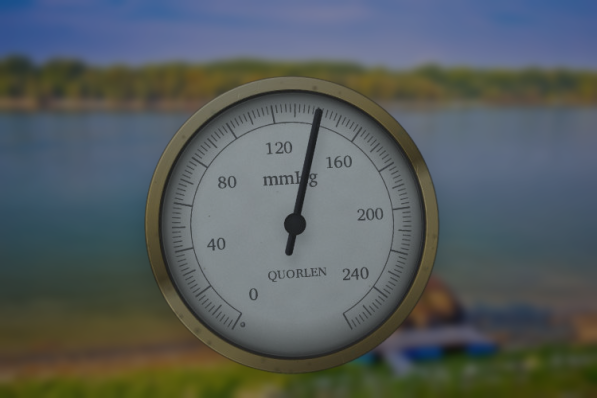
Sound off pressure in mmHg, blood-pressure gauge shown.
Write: 140 mmHg
